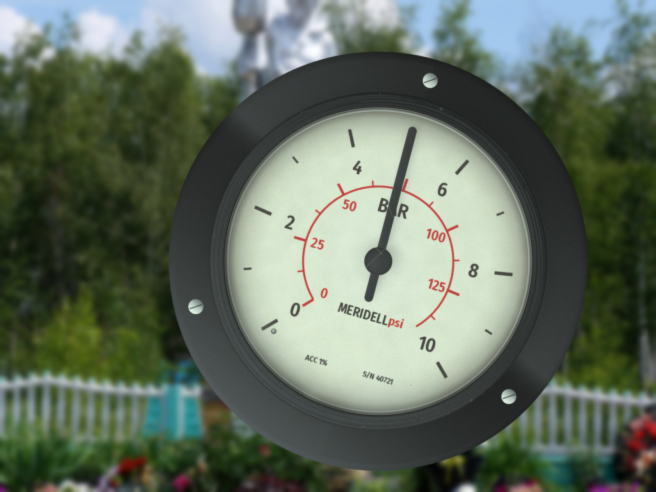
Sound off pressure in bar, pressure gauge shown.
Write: 5 bar
